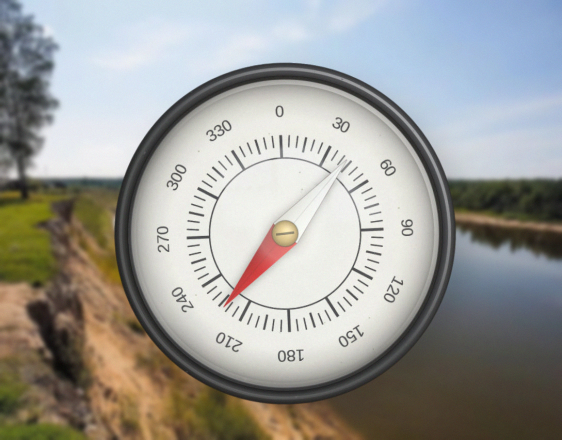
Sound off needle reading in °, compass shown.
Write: 222.5 °
